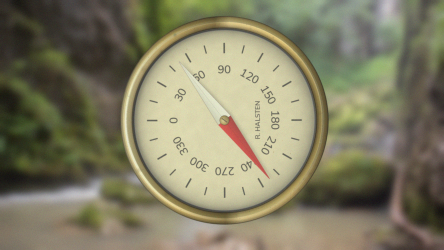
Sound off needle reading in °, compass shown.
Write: 232.5 °
